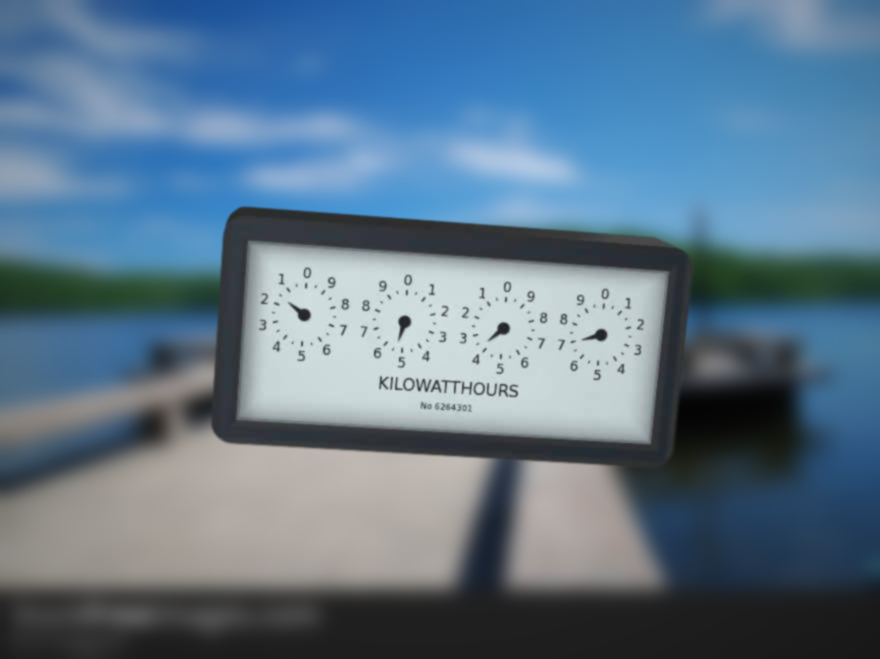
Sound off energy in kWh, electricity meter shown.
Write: 1537 kWh
